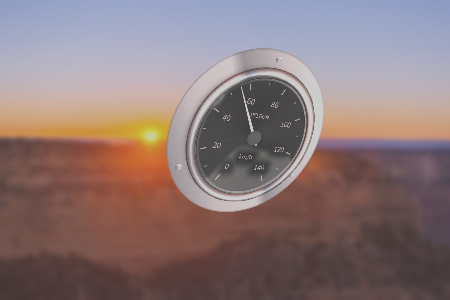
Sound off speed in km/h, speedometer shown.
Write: 55 km/h
